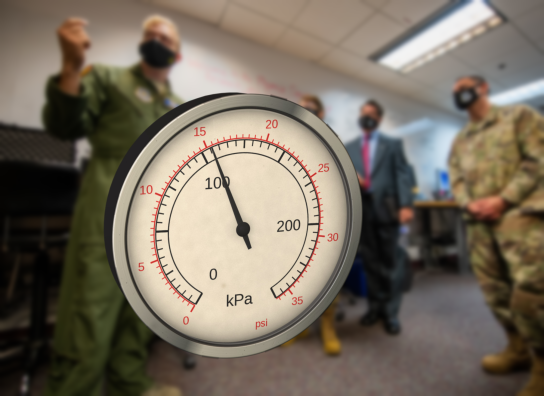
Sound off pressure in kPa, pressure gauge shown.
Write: 105 kPa
